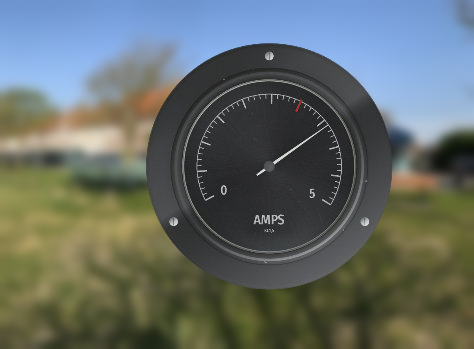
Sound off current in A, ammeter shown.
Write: 3.6 A
